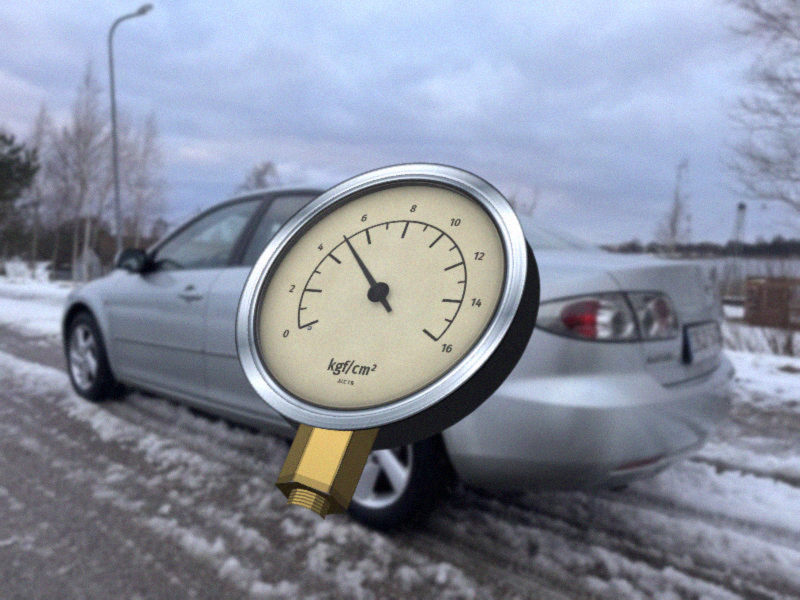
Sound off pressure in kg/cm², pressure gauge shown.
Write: 5 kg/cm²
